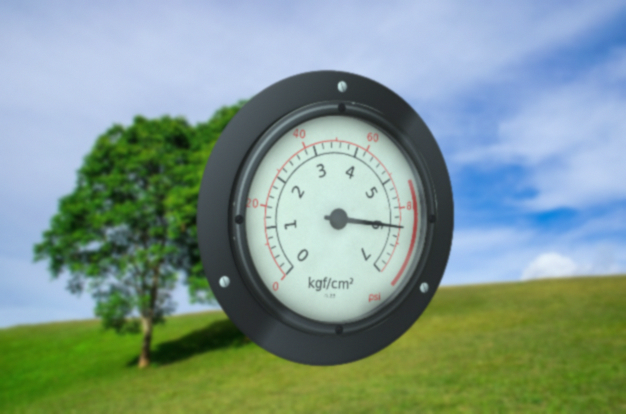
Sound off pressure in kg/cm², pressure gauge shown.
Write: 6 kg/cm²
